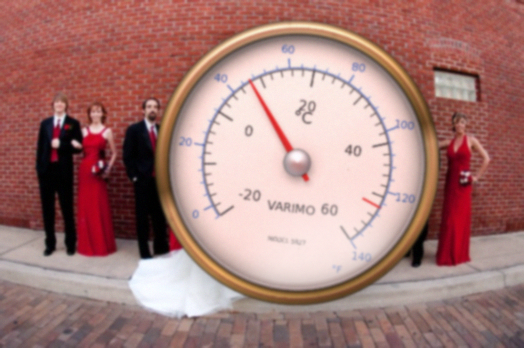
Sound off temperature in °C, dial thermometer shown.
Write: 8 °C
